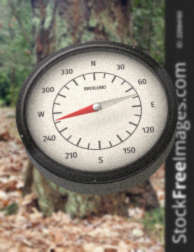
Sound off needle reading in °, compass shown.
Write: 255 °
